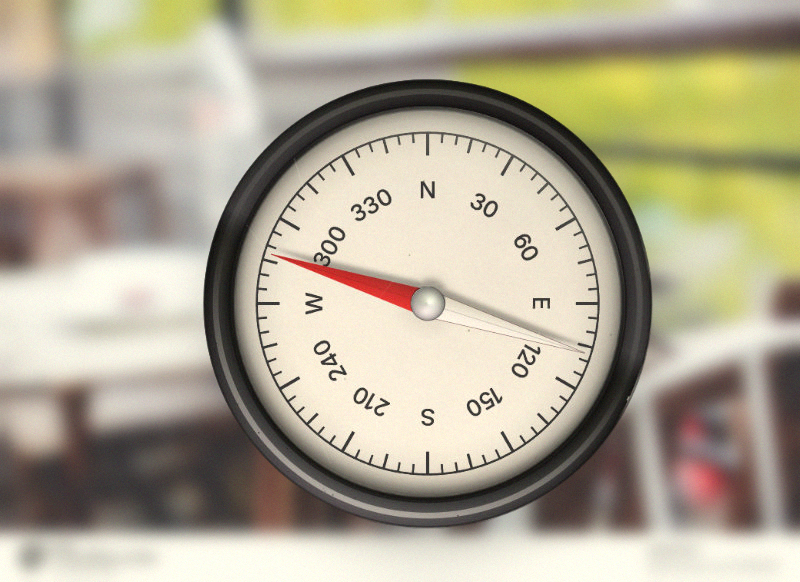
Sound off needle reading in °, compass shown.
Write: 287.5 °
